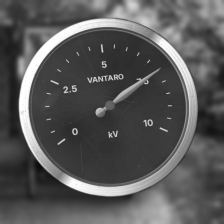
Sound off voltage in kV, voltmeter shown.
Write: 7.5 kV
